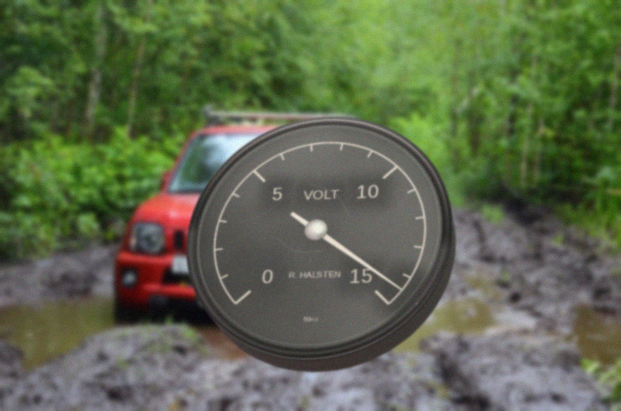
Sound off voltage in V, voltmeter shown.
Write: 14.5 V
